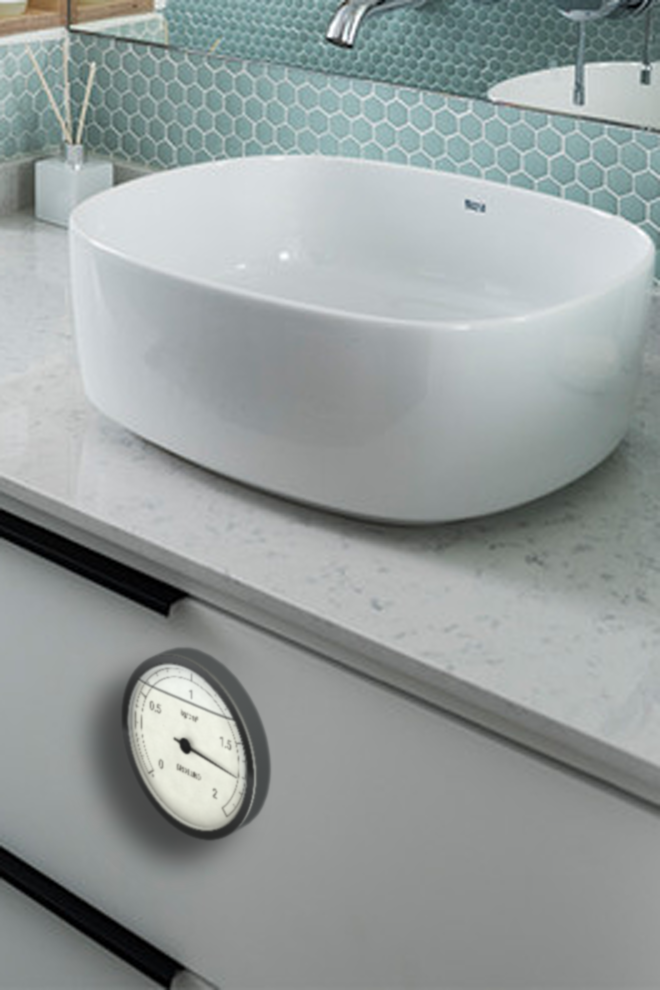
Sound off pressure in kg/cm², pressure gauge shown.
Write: 1.7 kg/cm²
